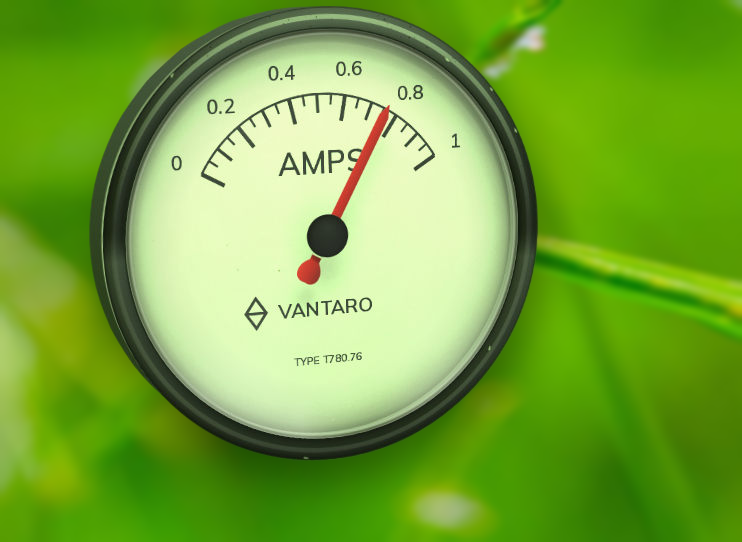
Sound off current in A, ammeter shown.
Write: 0.75 A
